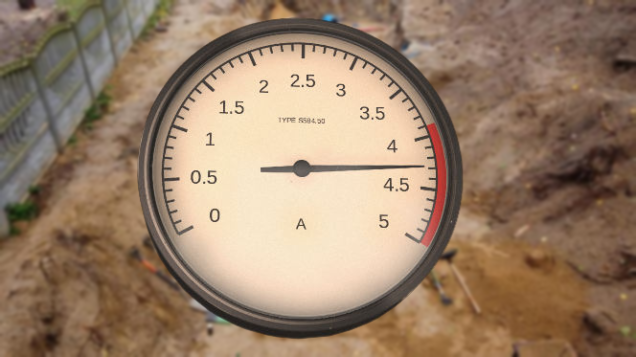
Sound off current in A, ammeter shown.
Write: 4.3 A
